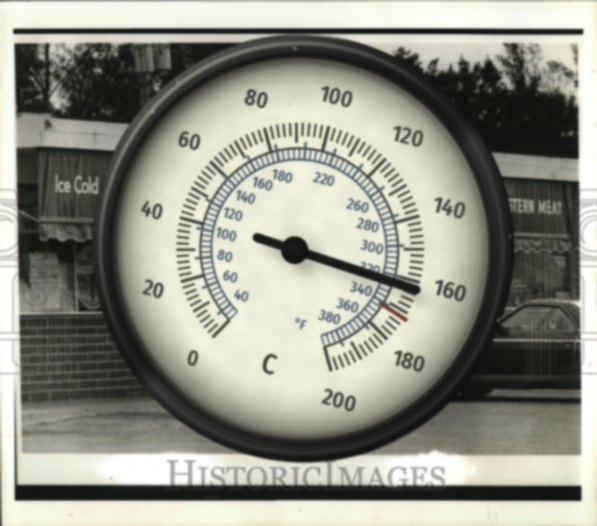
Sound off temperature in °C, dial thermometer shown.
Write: 162 °C
